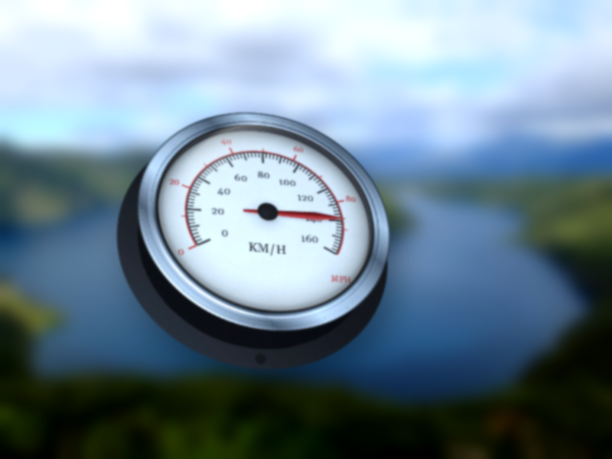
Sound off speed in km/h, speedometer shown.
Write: 140 km/h
